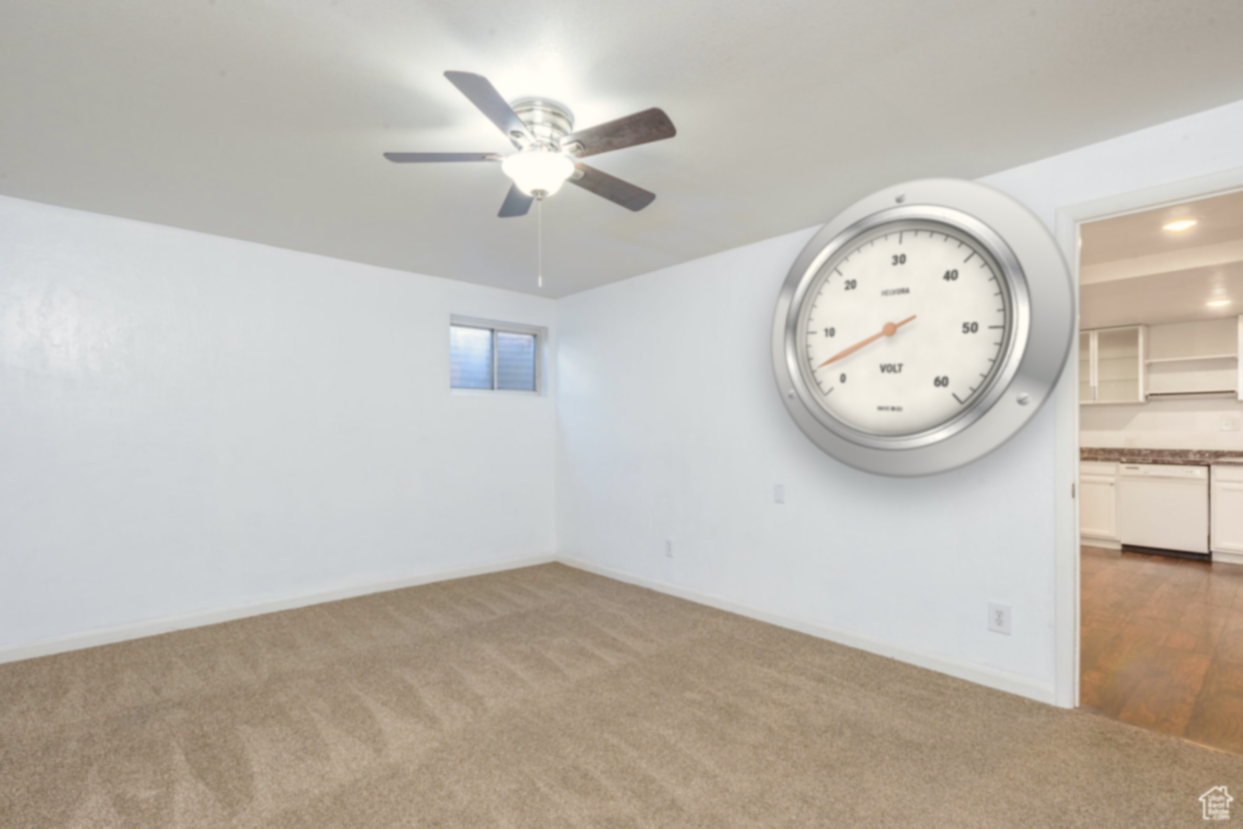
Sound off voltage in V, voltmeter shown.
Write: 4 V
